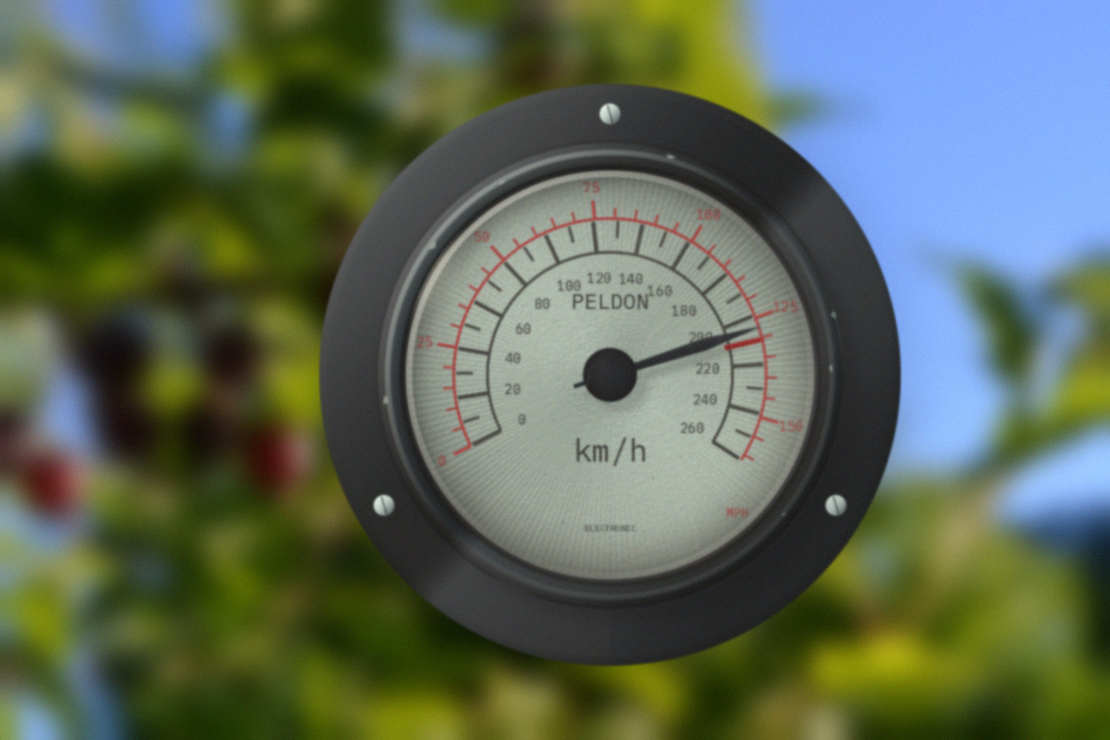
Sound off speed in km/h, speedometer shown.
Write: 205 km/h
